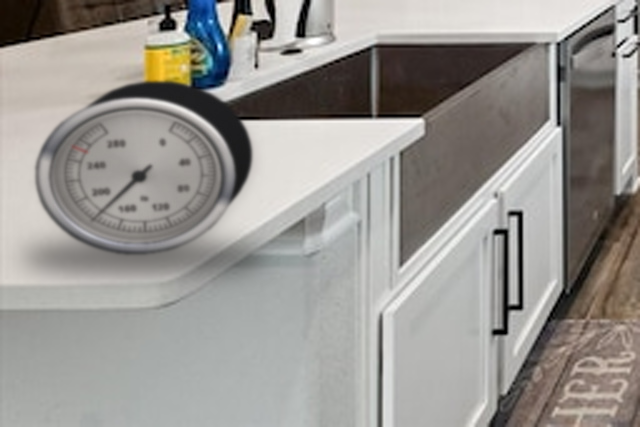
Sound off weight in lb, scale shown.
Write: 180 lb
